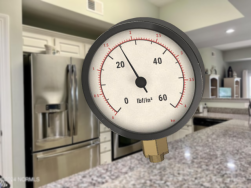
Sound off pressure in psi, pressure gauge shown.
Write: 25 psi
